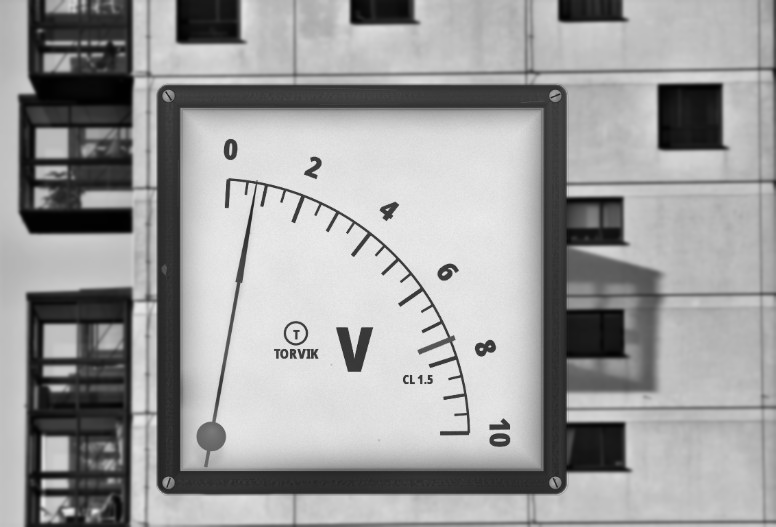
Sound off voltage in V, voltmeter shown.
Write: 0.75 V
